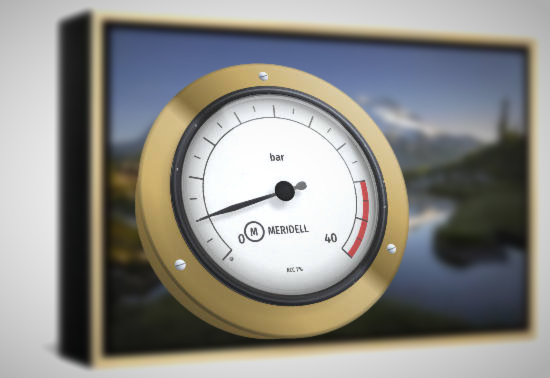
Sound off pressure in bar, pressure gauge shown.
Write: 4 bar
